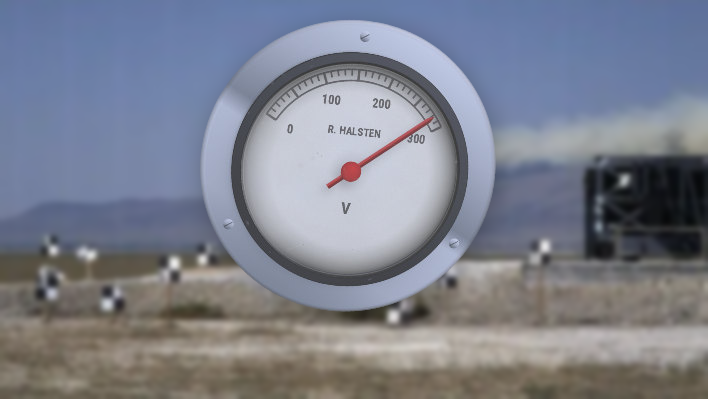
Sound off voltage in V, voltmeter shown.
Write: 280 V
